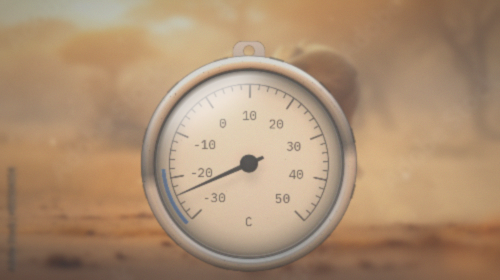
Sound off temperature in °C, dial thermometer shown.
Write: -24 °C
